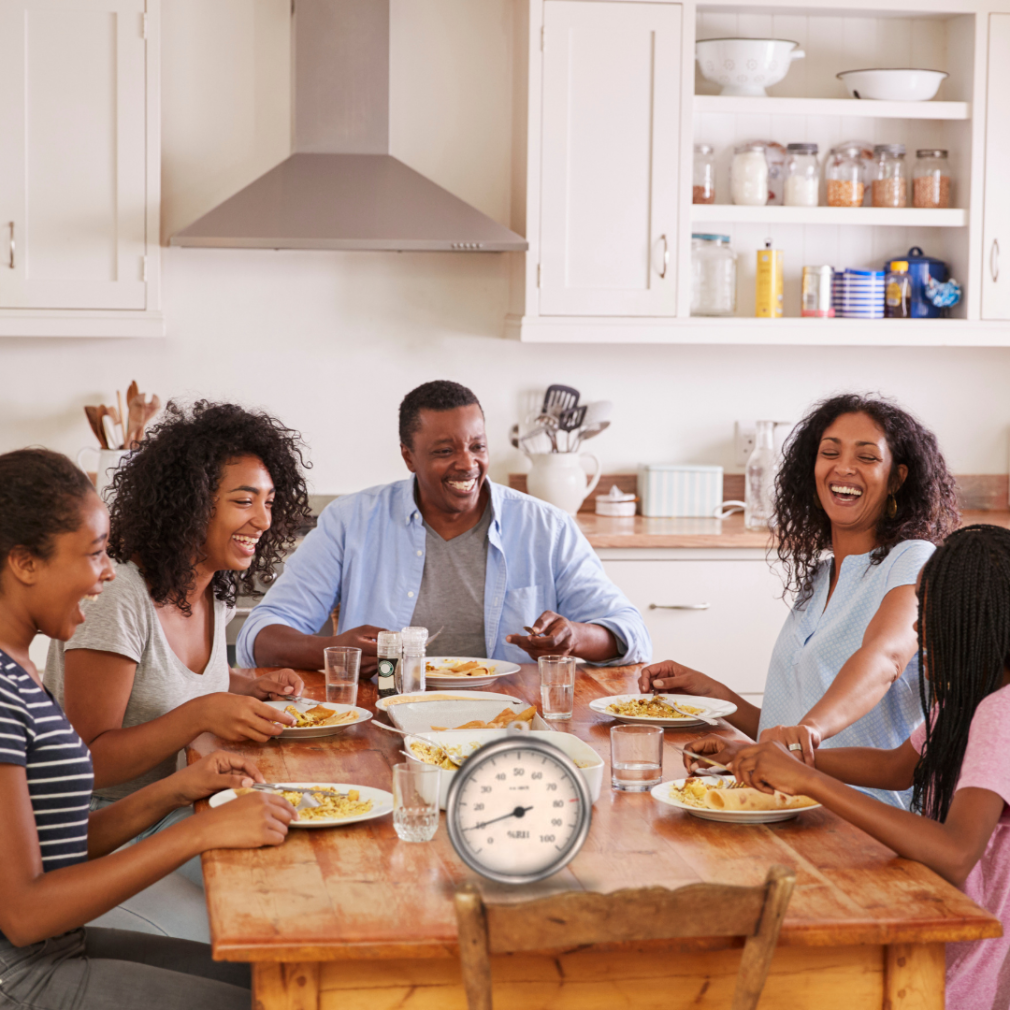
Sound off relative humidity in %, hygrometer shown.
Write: 10 %
